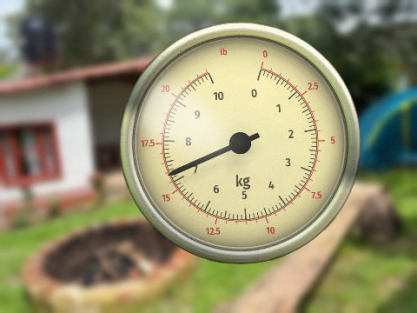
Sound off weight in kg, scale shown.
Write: 7.2 kg
